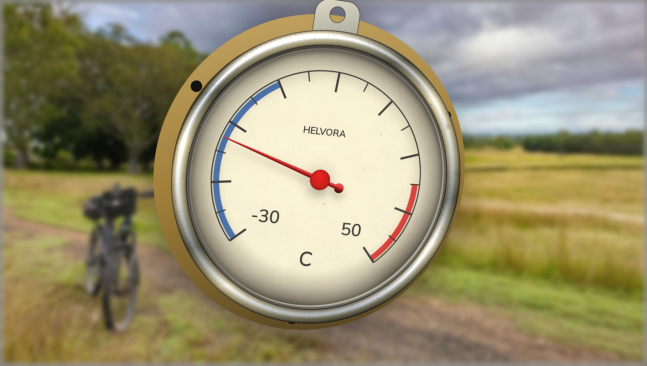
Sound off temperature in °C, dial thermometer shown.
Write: -12.5 °C
